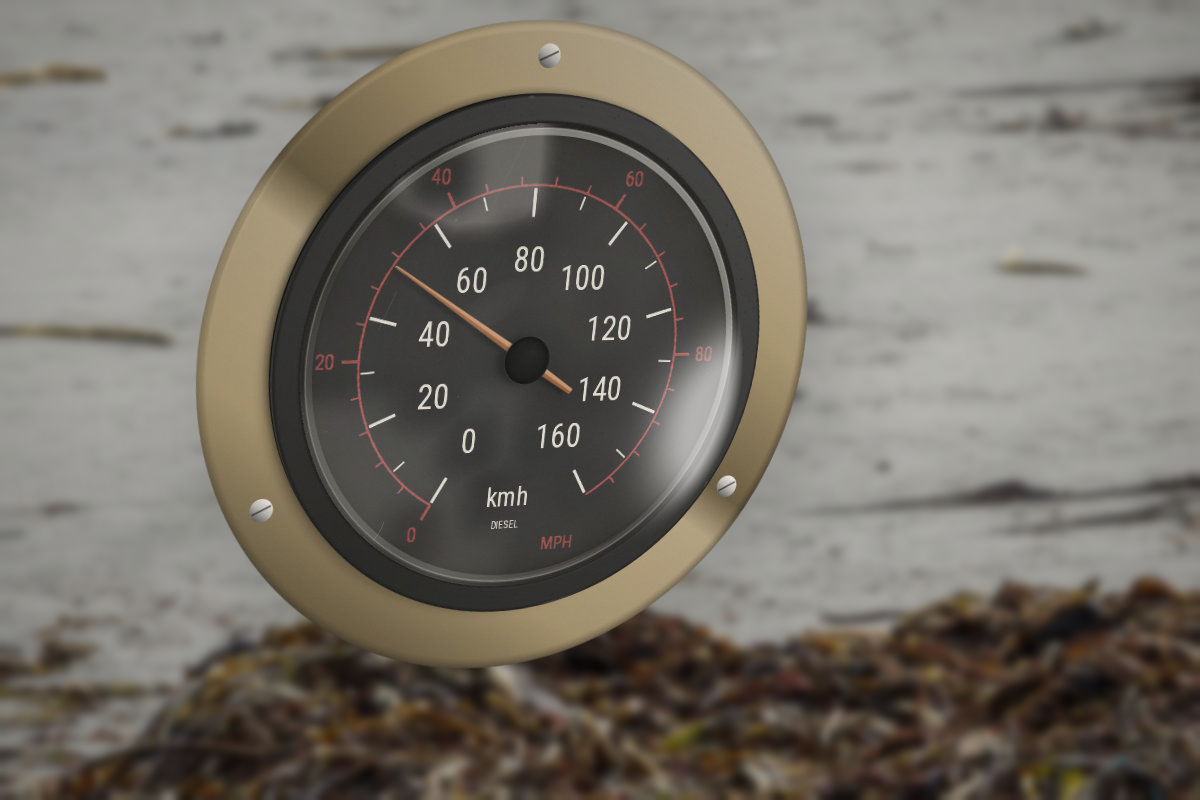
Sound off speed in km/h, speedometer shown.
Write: 50 km/h
